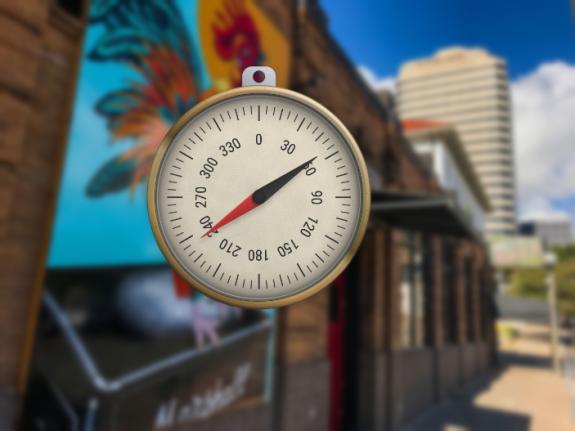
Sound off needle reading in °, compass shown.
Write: 235 °
